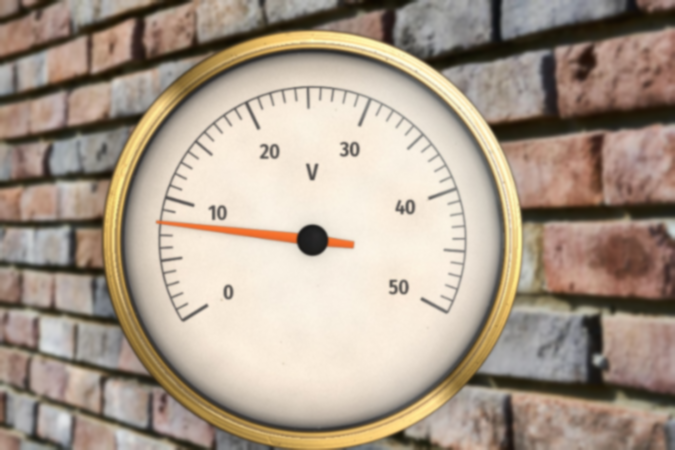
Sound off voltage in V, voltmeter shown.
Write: 8 V
